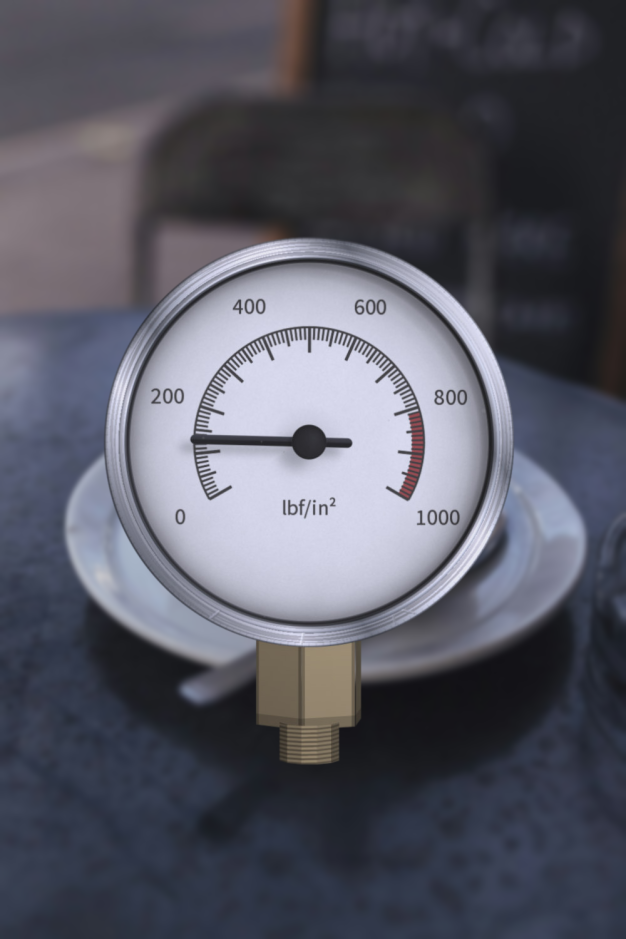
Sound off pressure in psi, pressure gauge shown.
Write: 130 psi
